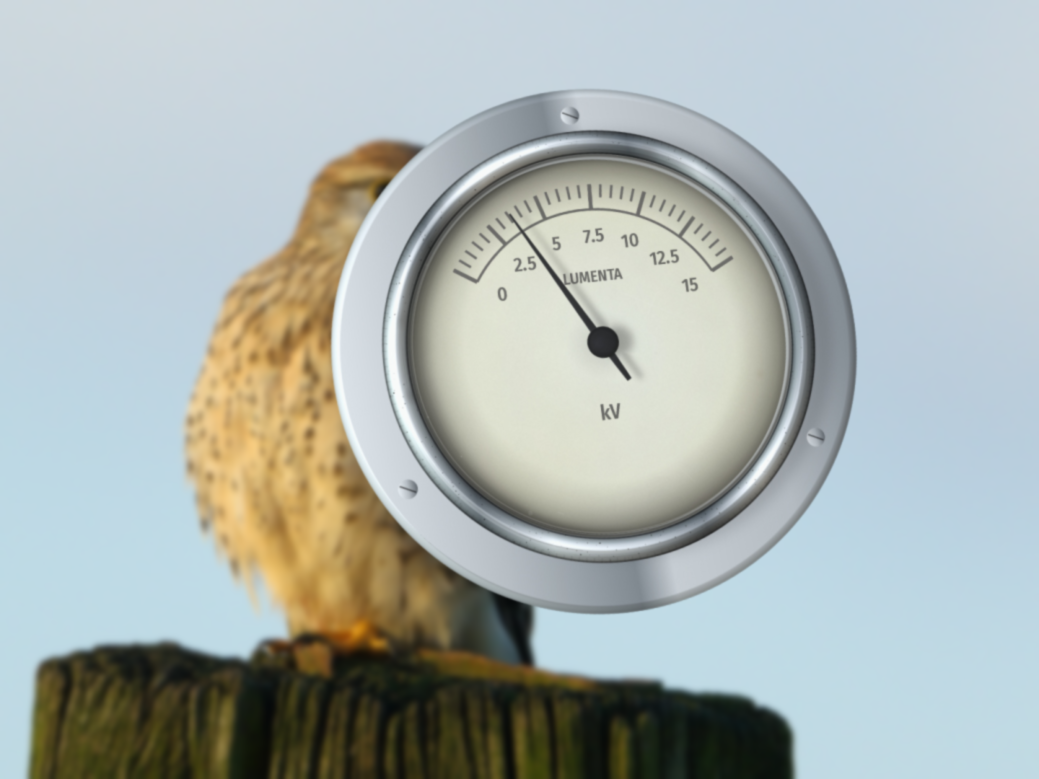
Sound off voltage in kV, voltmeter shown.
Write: 3.5 kV
